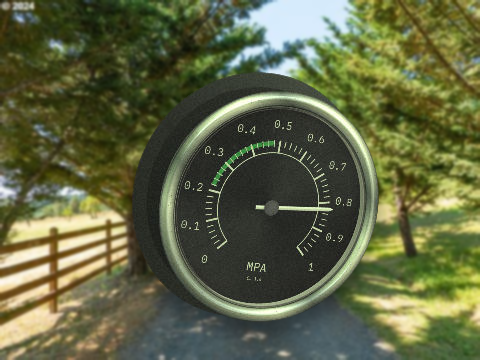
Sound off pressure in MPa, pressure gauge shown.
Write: 0.82 MPa
